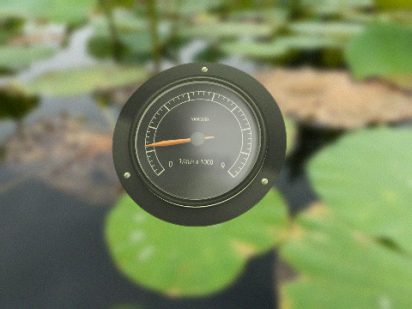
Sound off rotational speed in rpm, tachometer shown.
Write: 1200 rpm
